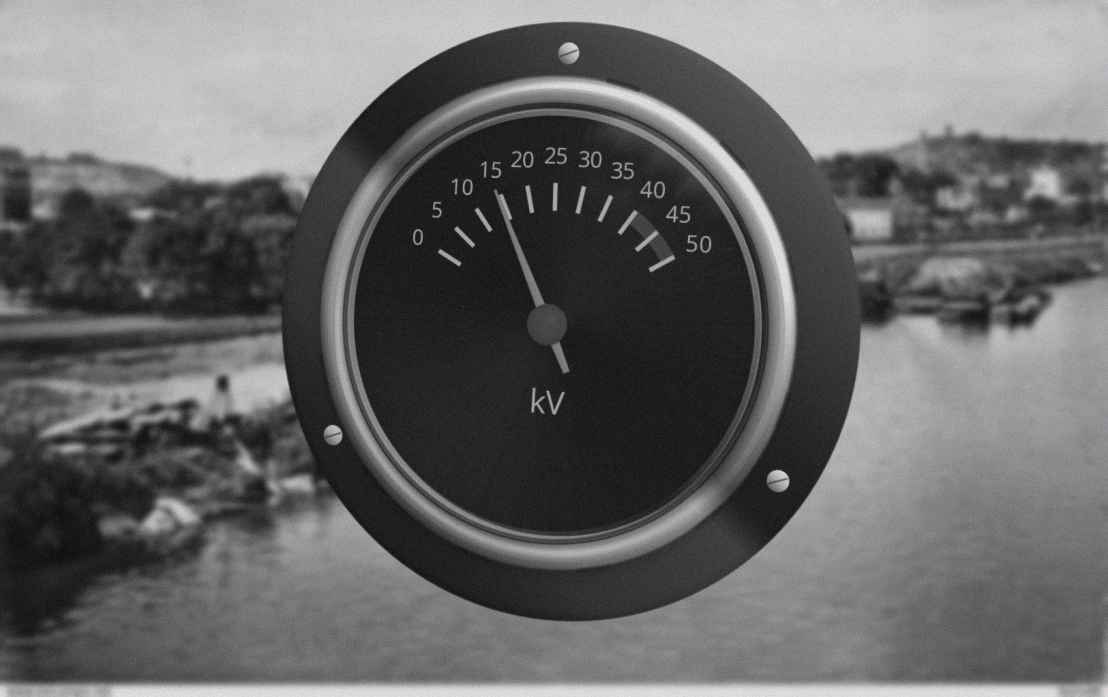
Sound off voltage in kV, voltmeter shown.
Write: 15 kV
